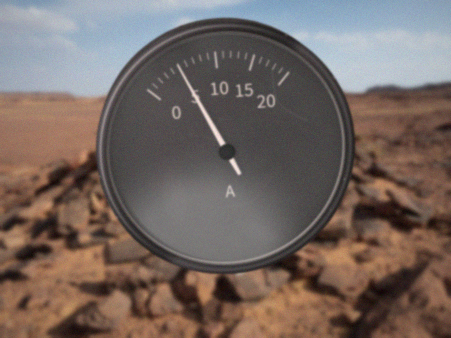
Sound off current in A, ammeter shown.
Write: 5 A
